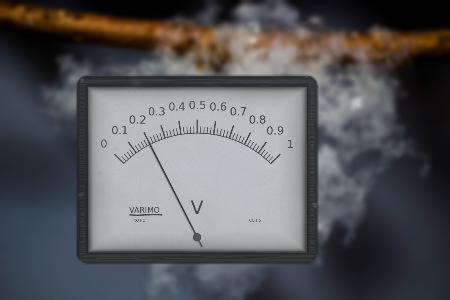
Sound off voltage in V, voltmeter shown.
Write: 0.2 V
